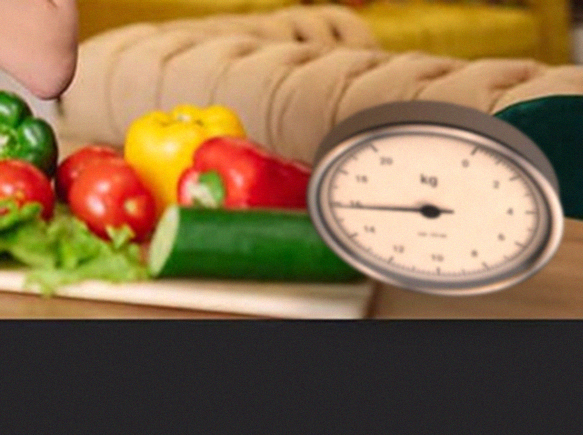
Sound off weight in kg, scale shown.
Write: 16 kg
